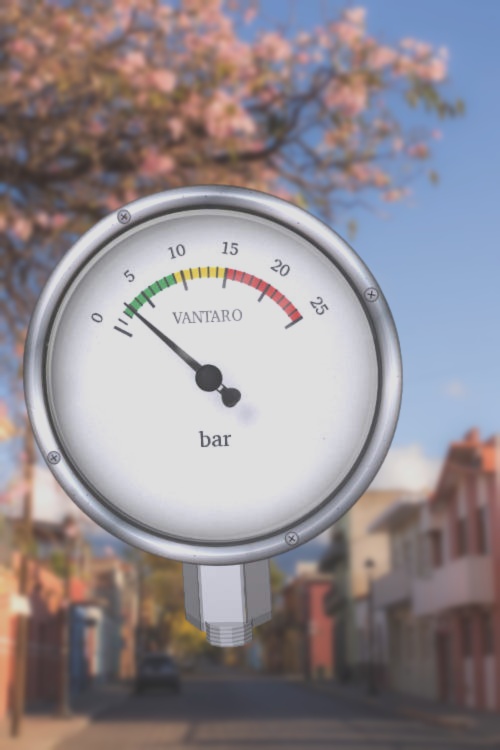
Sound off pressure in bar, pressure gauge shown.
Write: 3 bar
